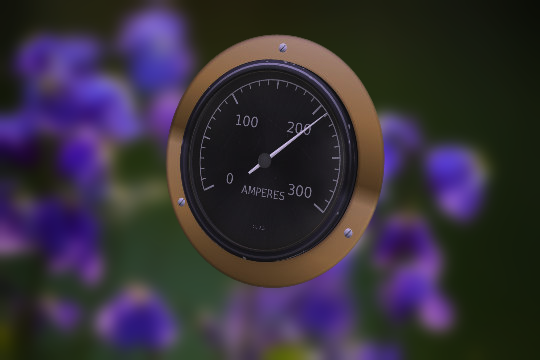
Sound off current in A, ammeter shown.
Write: 210 A
